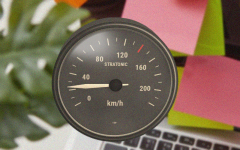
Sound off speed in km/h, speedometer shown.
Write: 25 km/h
